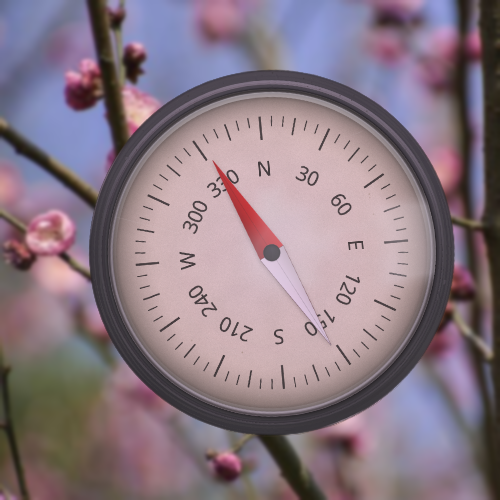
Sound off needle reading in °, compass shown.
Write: 332.5 °
